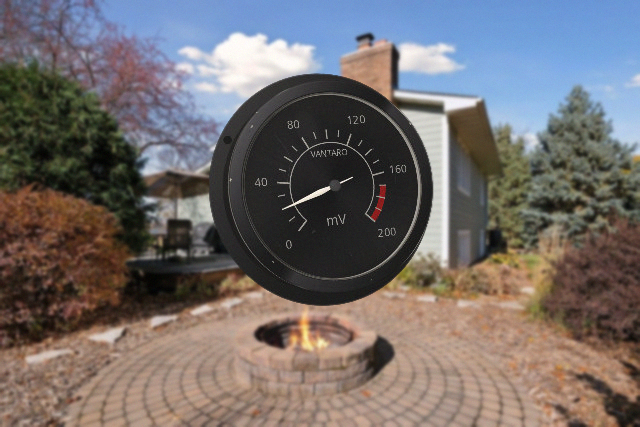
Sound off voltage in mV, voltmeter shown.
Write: 20 mV
